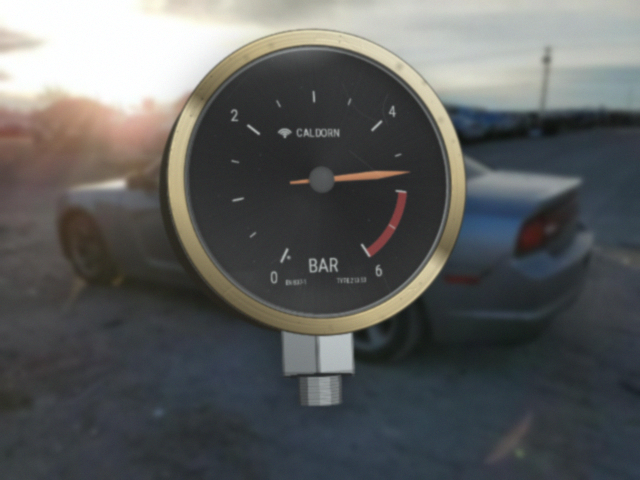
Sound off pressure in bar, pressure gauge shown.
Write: 4.75 bar
